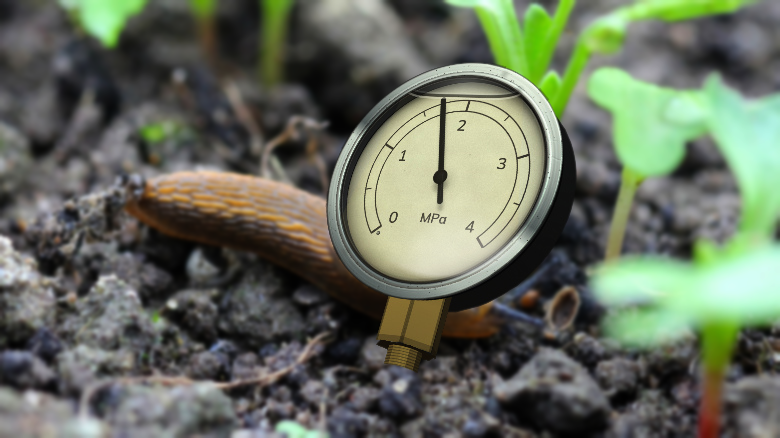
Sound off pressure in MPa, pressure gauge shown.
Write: 1.75 MPa
